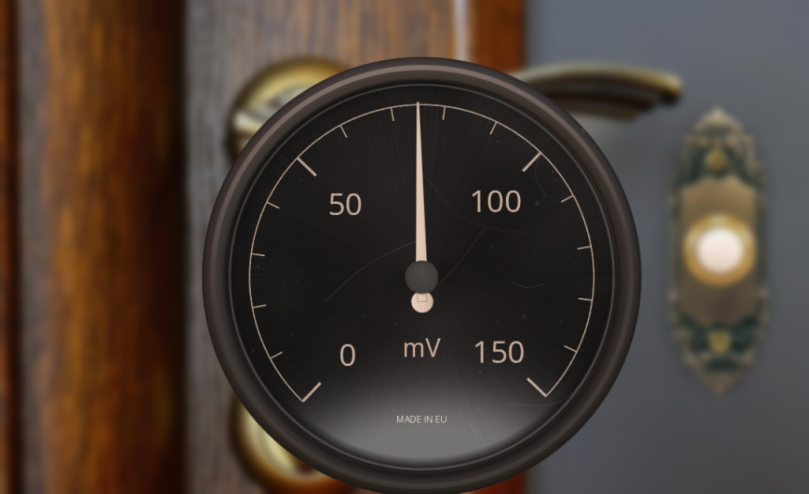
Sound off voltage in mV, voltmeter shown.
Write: 75 mV
